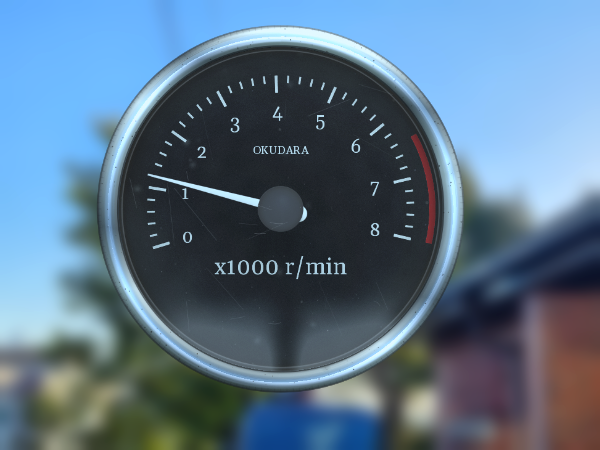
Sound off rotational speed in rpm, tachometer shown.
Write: 1200 rpm
